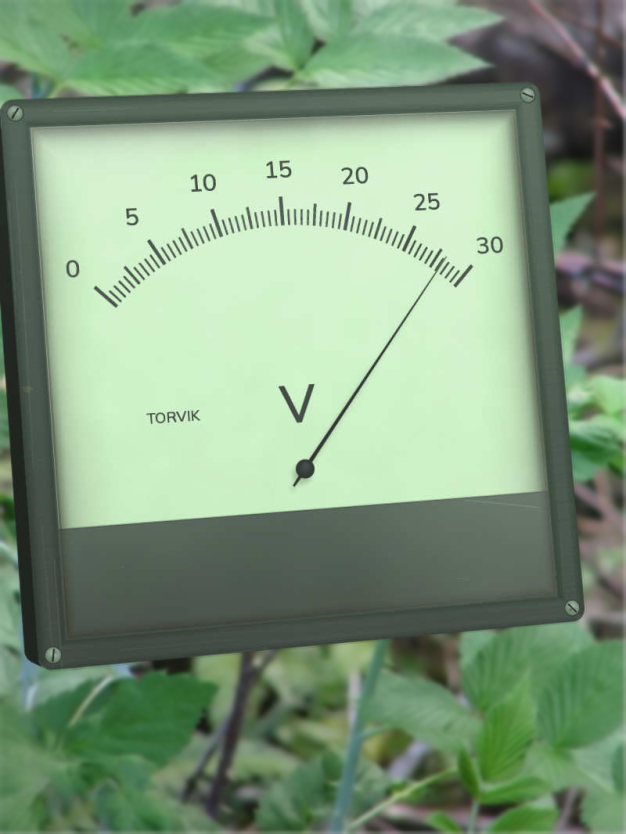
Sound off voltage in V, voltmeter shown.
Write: 28 V
